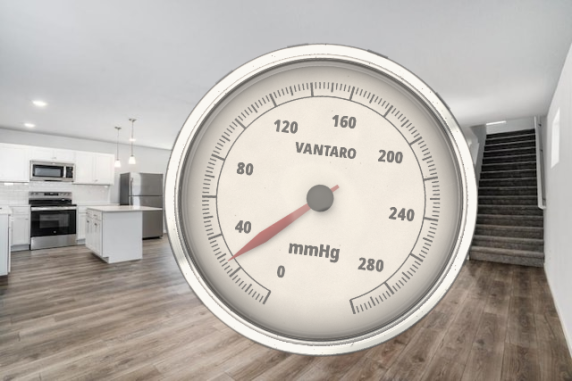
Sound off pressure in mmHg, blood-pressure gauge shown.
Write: 26 mmHg
